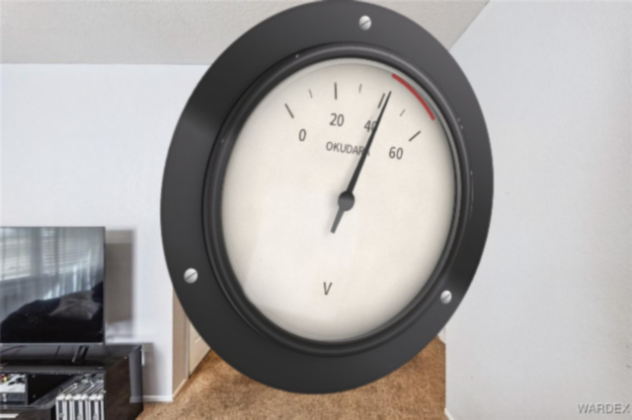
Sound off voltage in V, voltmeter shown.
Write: 40 V
